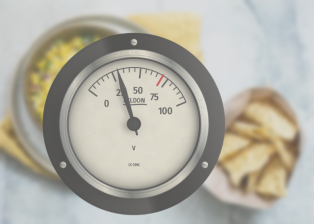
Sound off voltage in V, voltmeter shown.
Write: 30 V
